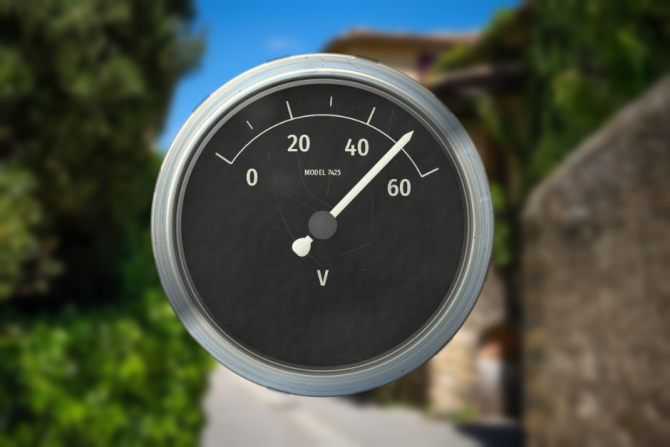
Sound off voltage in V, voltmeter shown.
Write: 50 V
